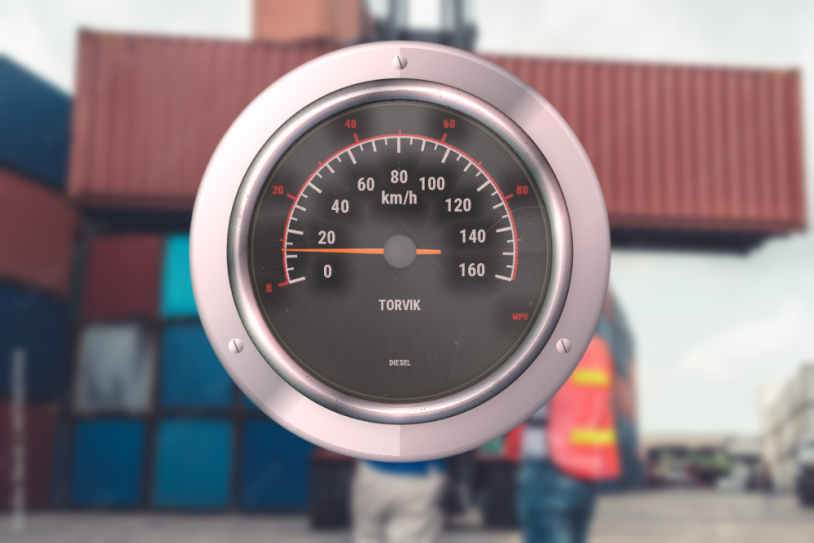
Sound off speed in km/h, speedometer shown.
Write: 12.5 km/h
